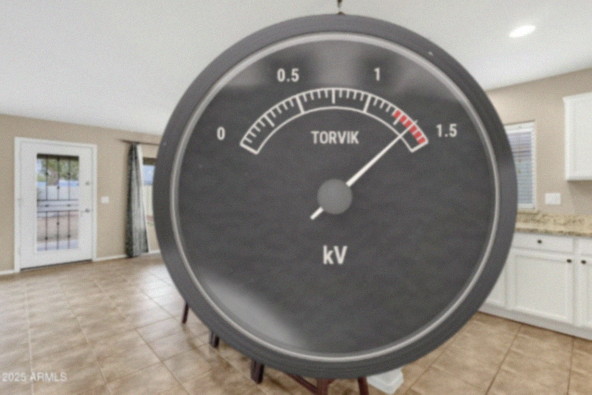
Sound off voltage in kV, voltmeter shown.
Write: 1.35 kV
